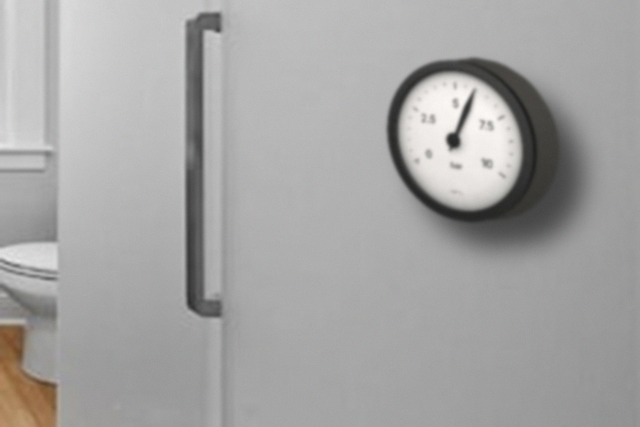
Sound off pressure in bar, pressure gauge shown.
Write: 6 bar
